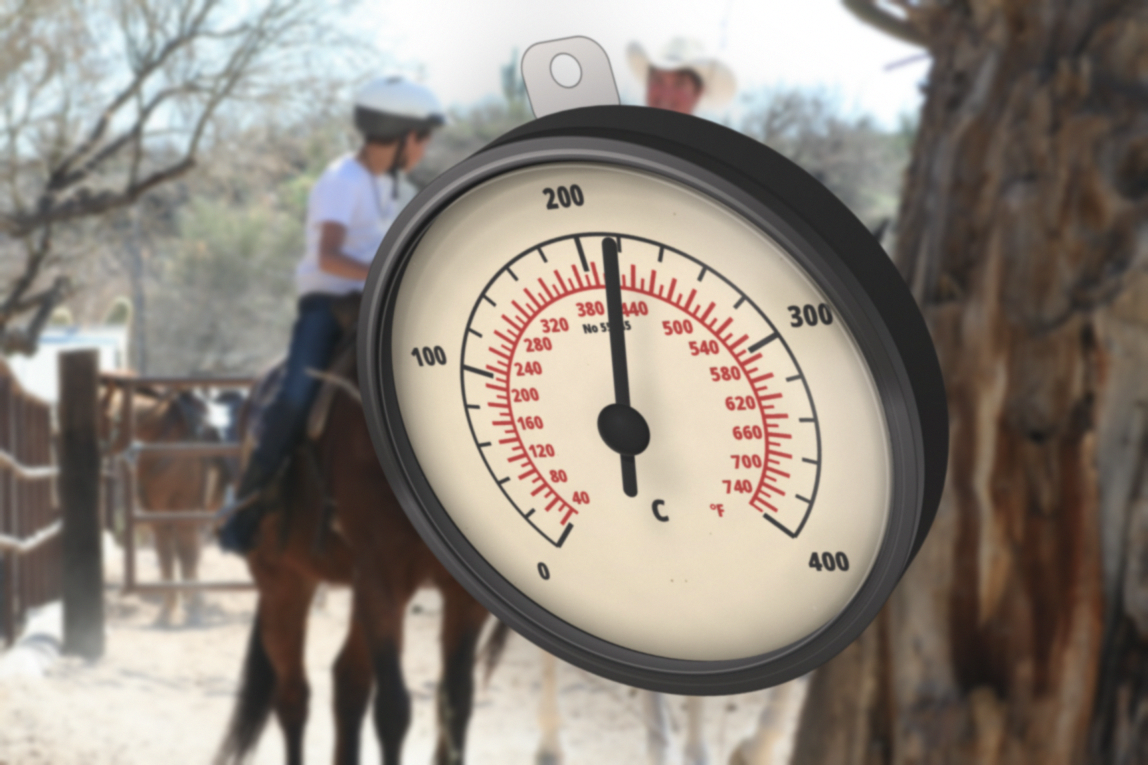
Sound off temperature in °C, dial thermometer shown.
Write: 220 °C
